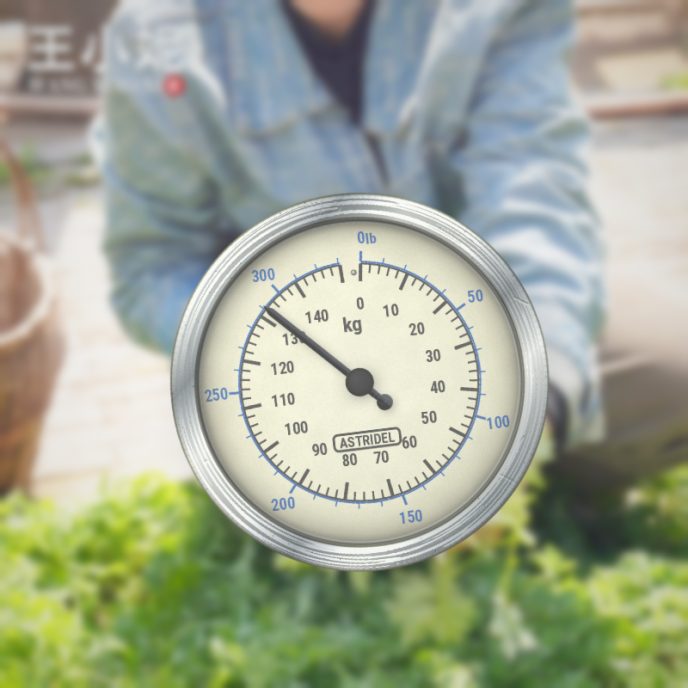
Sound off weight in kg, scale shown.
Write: 132 kg
